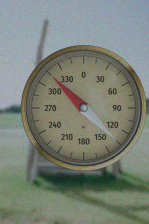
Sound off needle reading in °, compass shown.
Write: 315 °
